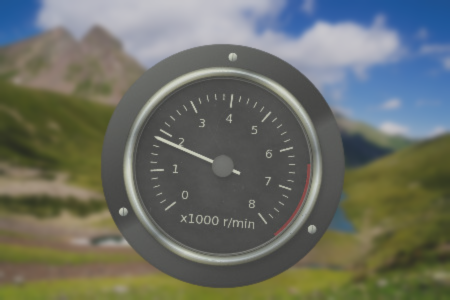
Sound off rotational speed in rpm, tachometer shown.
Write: 1800 rpm
